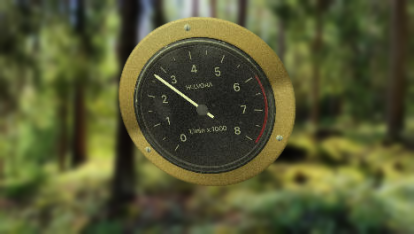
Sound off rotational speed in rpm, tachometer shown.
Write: 2750 rpm
